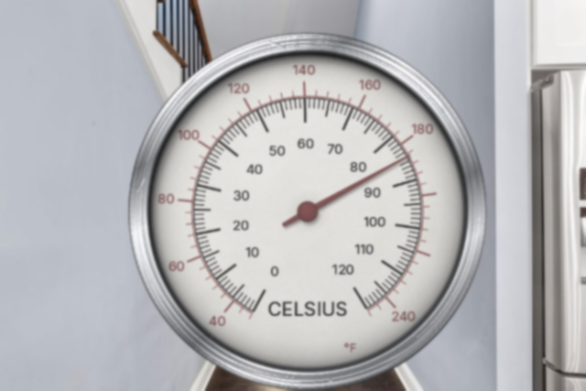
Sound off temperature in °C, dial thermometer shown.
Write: 85 °C
